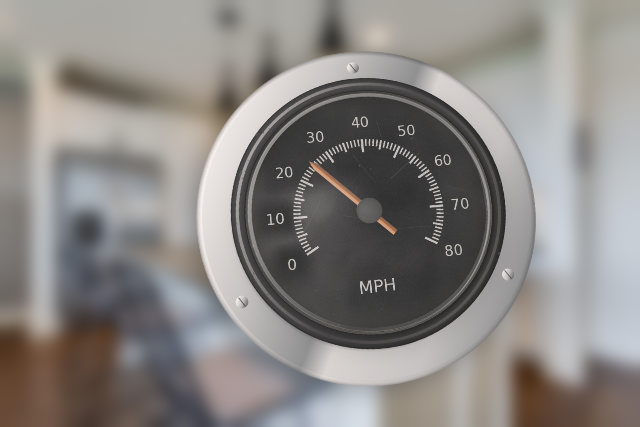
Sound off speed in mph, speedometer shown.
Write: 25 mph
